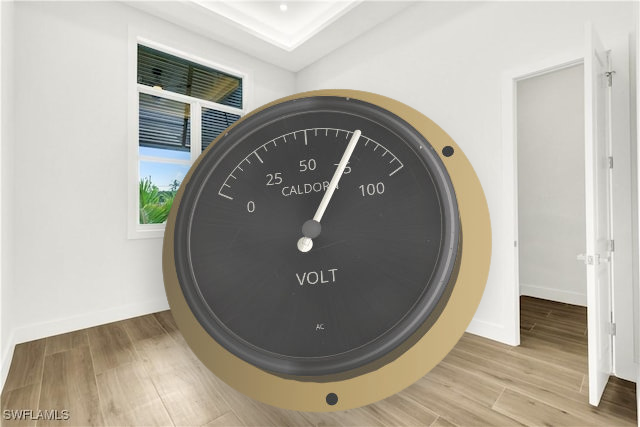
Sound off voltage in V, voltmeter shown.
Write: 75 V
